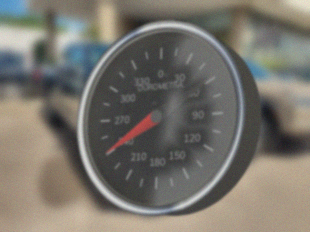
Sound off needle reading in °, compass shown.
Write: 240 °
